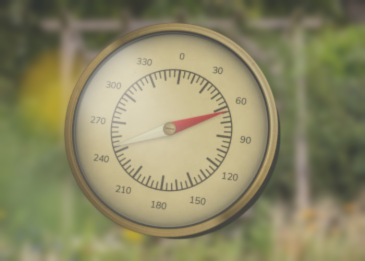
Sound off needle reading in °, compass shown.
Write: 65 °
